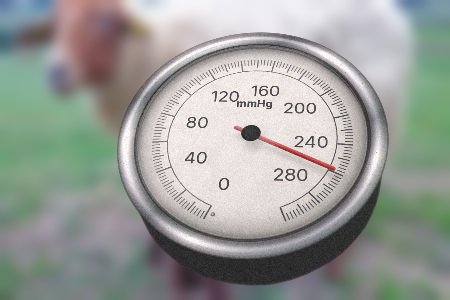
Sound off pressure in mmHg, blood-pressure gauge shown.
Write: 260 mmHg
